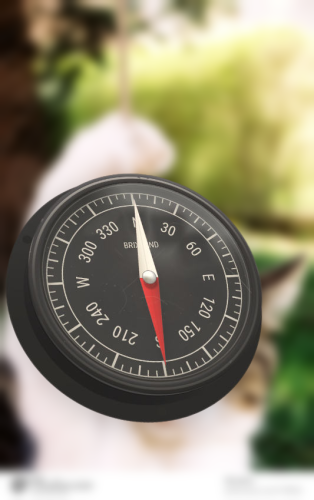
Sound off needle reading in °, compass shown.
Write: 180 °
